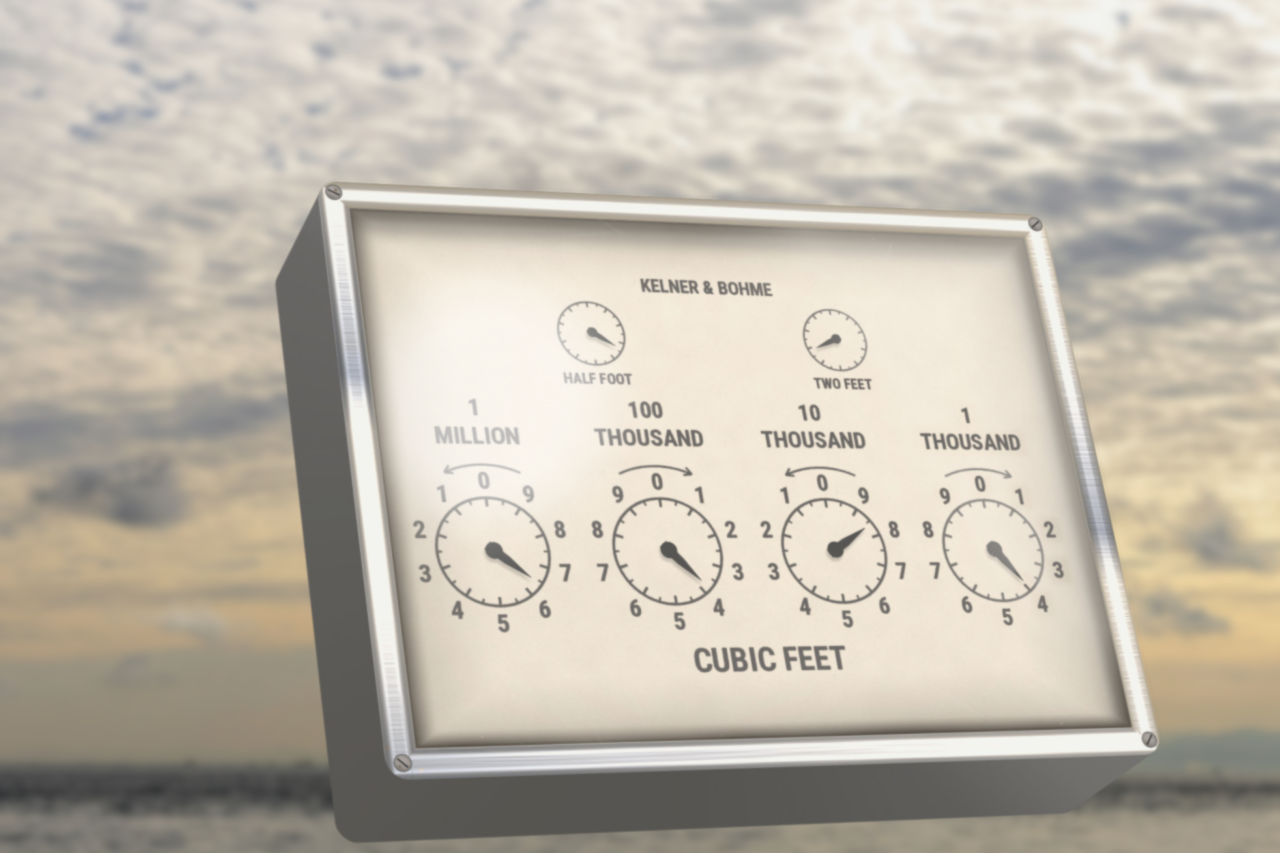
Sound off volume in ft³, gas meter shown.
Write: 638400 ft³
